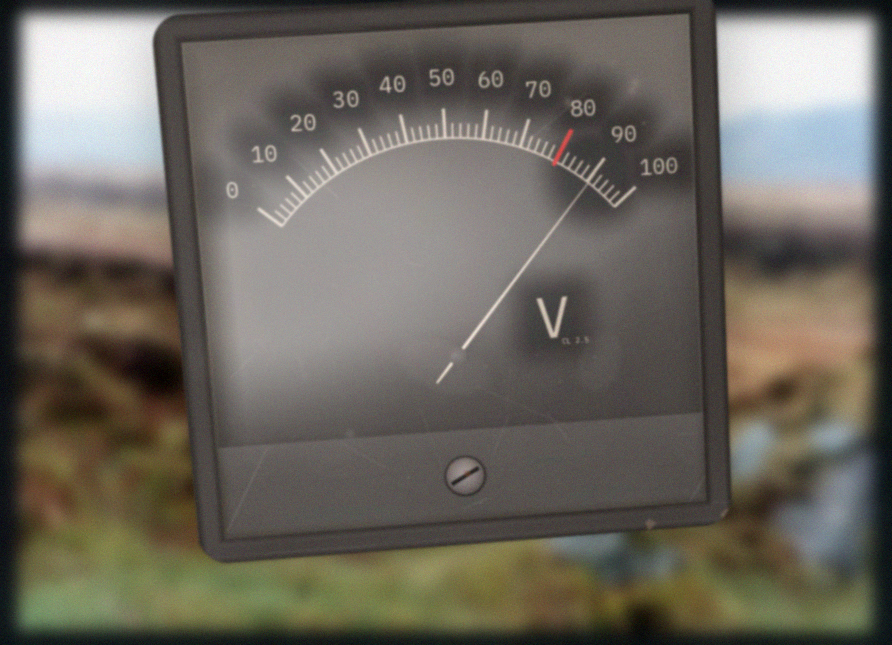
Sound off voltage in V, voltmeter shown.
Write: 90 V
